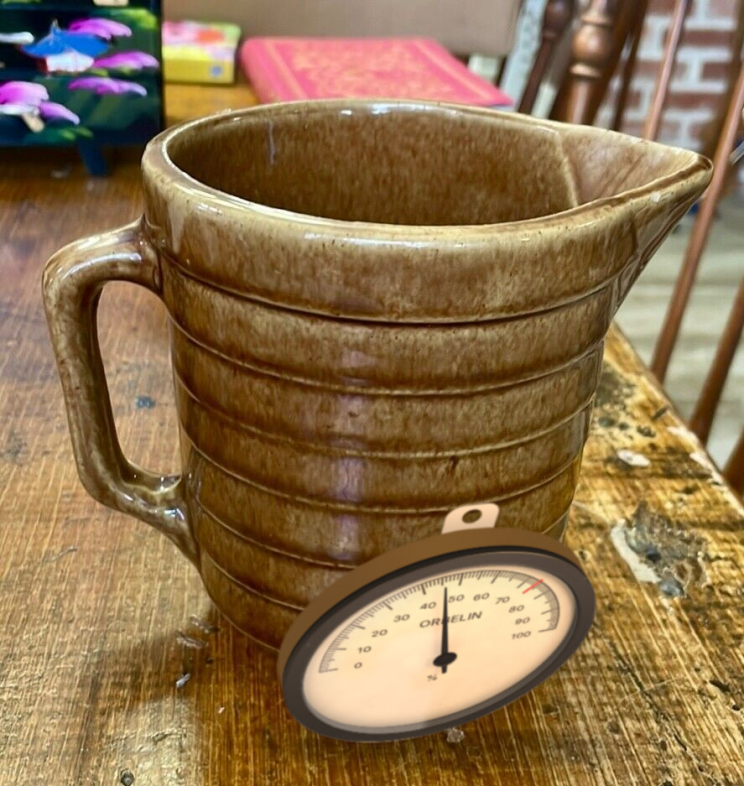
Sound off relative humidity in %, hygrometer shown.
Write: 45 %
